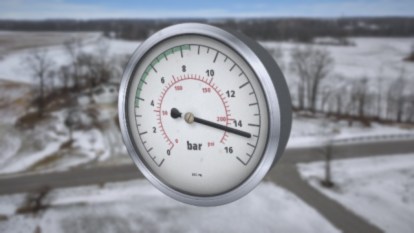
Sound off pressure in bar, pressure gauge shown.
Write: 14.5 bar
